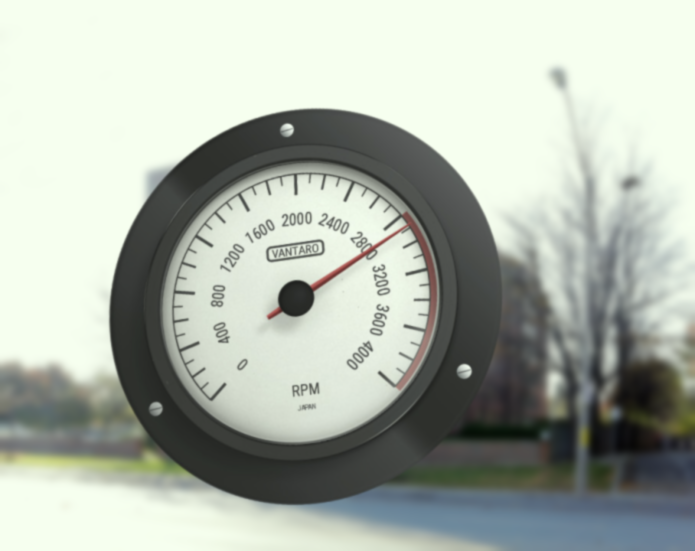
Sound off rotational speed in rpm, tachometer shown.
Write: 2900 rpm
